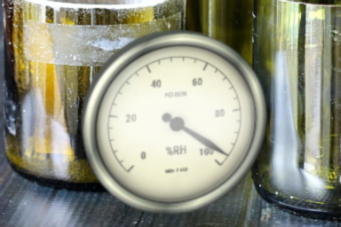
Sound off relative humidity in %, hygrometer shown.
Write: 96 %
